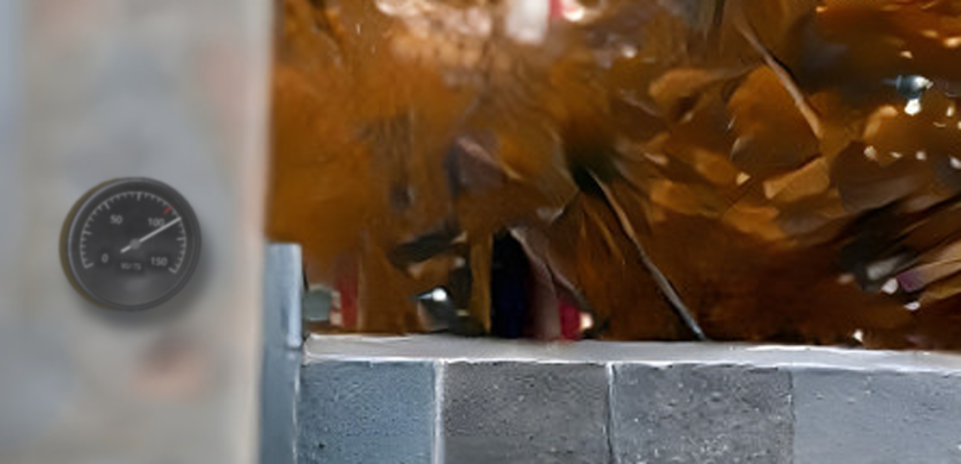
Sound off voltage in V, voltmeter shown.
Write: 110 V
